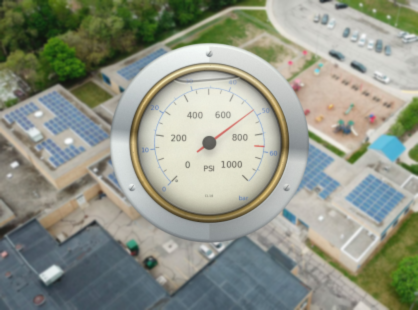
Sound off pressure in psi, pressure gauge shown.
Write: 700 psi
